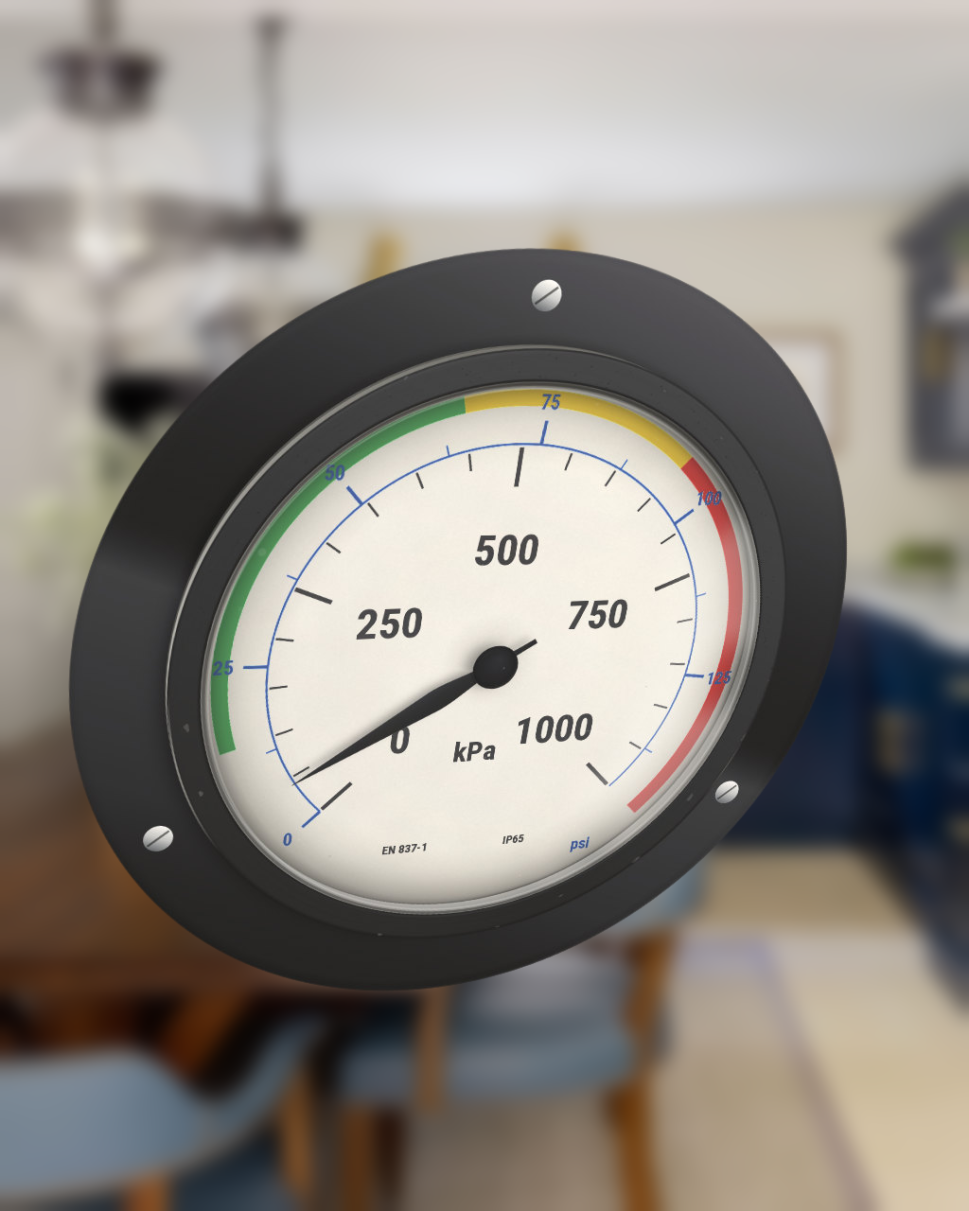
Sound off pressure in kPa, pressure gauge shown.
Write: 50 kPa
